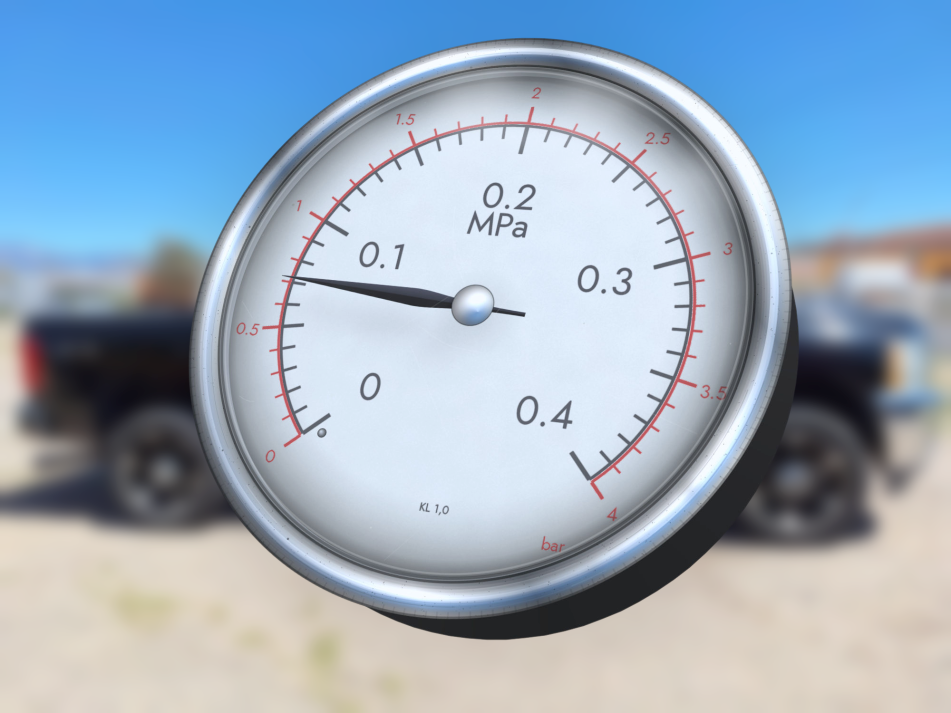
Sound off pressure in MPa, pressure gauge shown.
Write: 0.07 MPa
